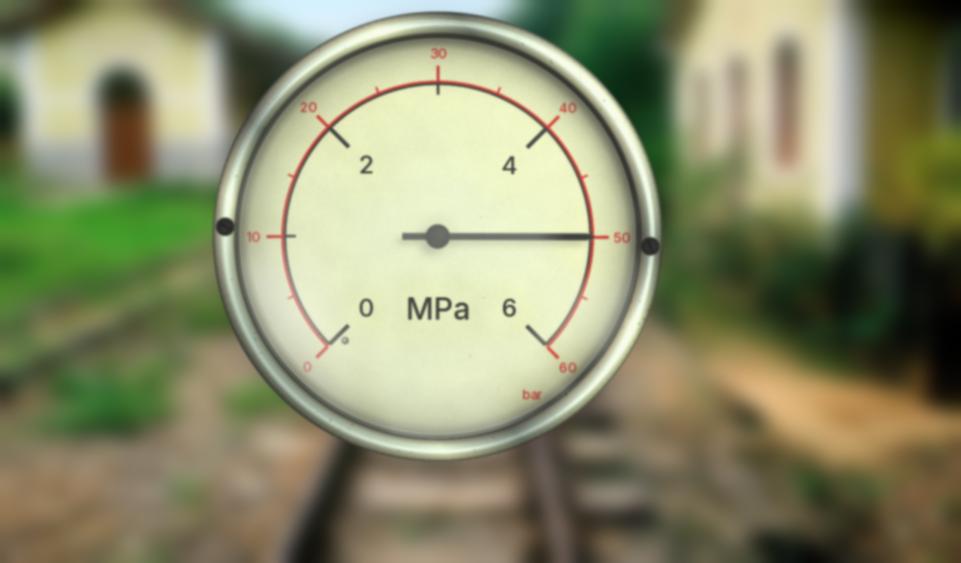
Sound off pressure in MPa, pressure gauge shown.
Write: 5 MPa
